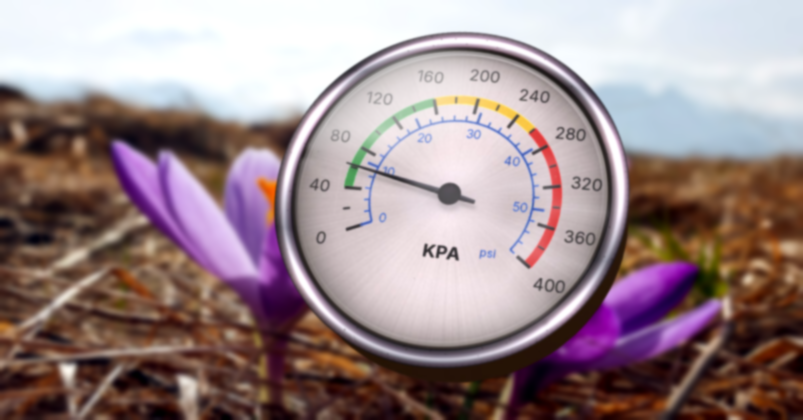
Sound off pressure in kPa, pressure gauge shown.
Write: 60 kPa
